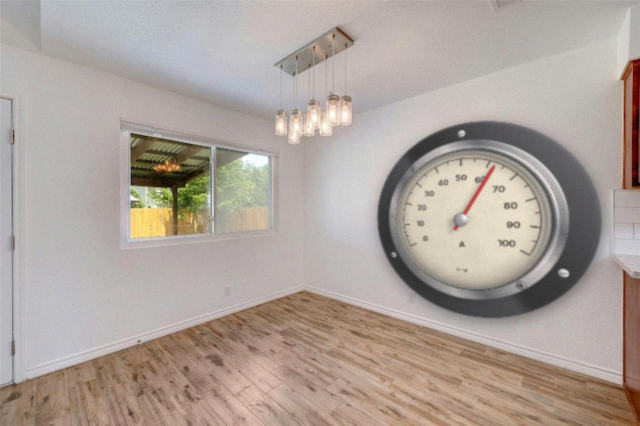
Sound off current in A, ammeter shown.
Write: 62.5 A
